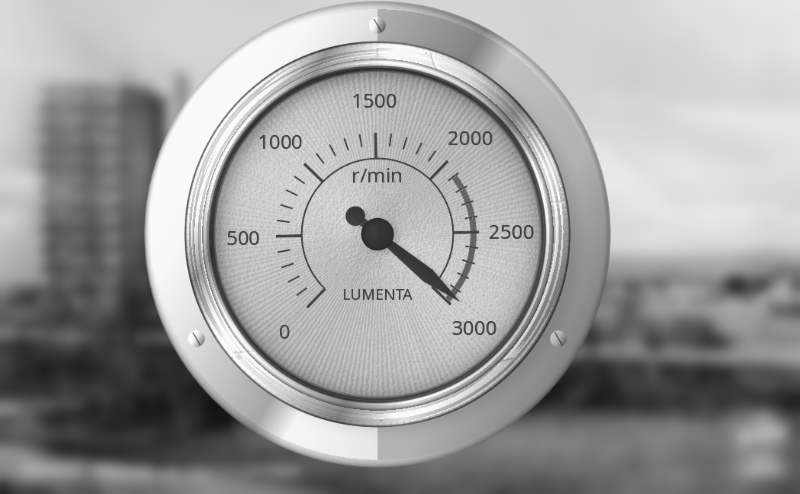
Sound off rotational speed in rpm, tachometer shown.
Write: 2950 rpm
